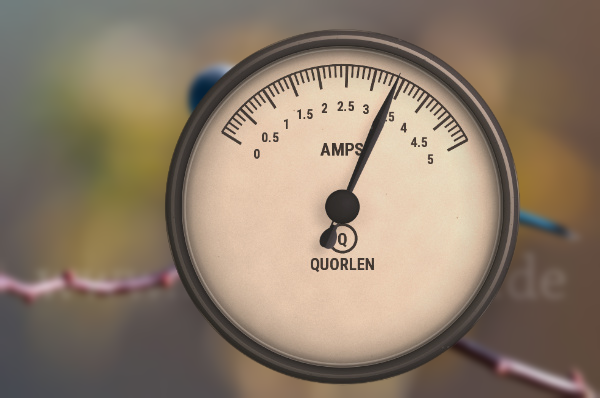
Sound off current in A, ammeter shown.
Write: 3.4 A
